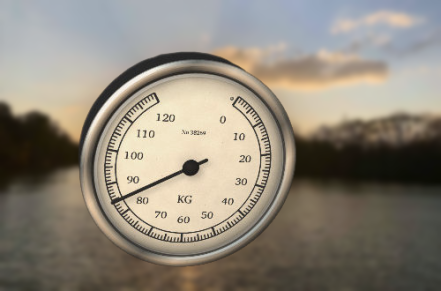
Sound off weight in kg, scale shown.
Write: 85 kg
